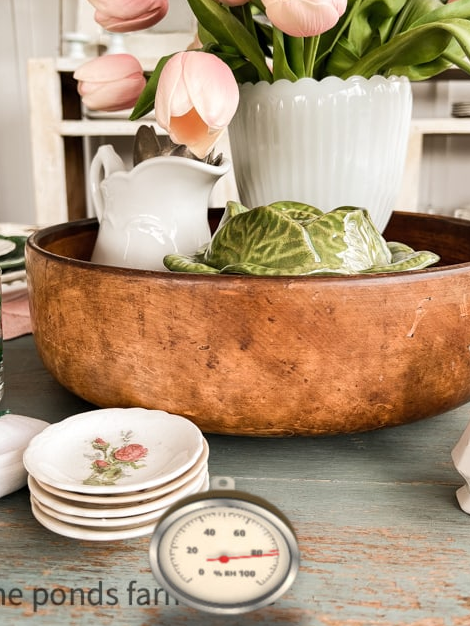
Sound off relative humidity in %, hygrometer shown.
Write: 80 %
